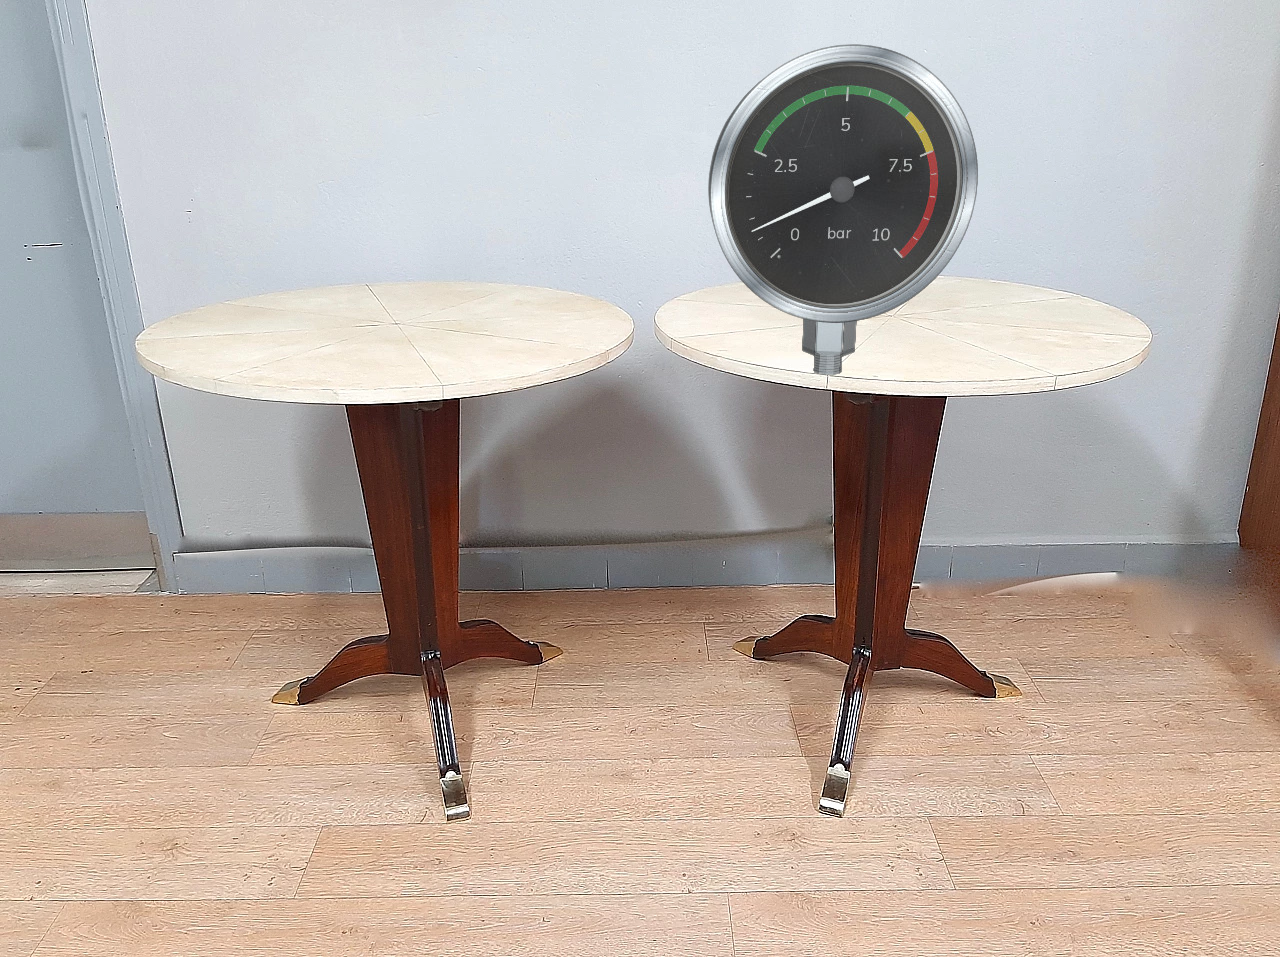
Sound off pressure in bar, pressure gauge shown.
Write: 0.75 bar
